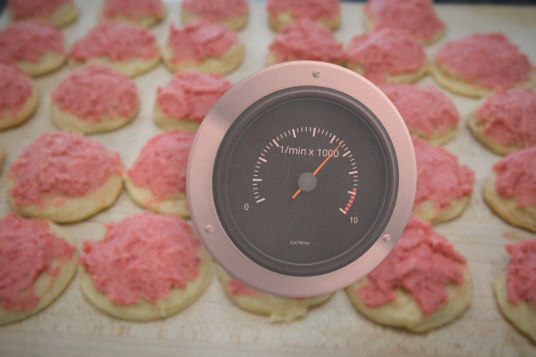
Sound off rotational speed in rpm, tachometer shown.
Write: 6400 rpm
